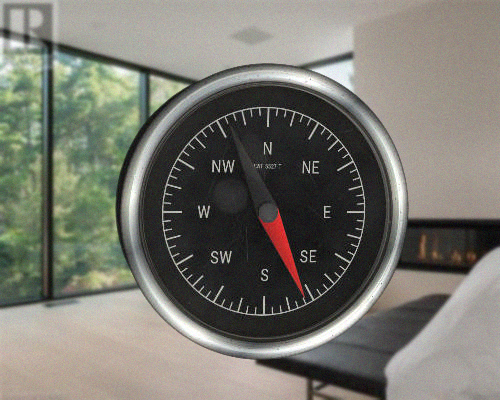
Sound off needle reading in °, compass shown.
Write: 155 °
